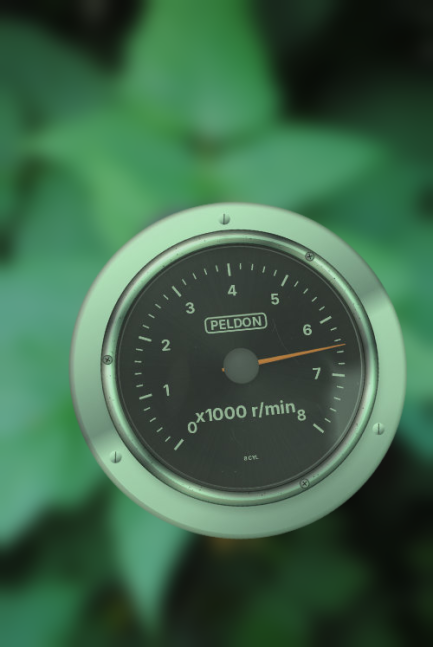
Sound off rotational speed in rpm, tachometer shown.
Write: 6500 rpm
